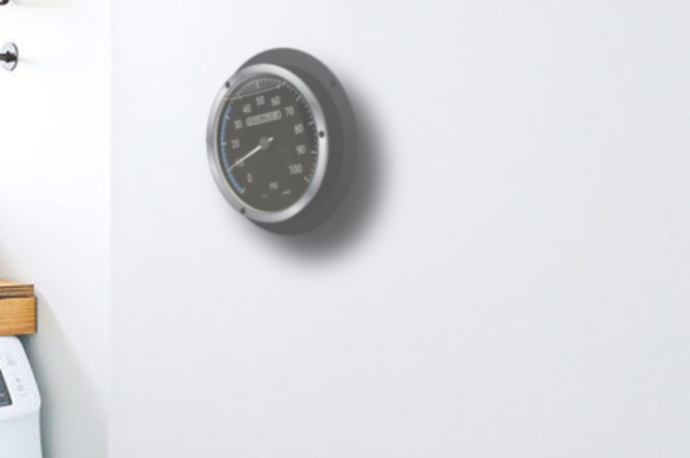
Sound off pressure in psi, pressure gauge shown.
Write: 10 psi
